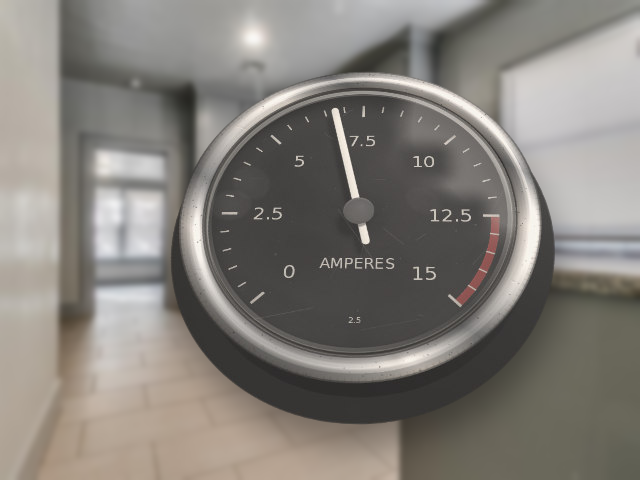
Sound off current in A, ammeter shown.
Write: 6.75 A
